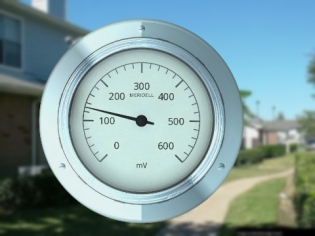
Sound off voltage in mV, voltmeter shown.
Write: 130 mV
